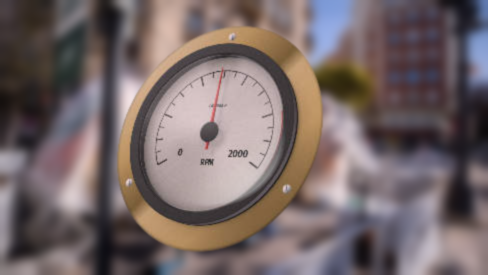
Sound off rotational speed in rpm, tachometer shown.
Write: 1000 rpm
